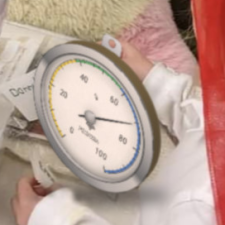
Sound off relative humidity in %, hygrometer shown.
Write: 70 %
